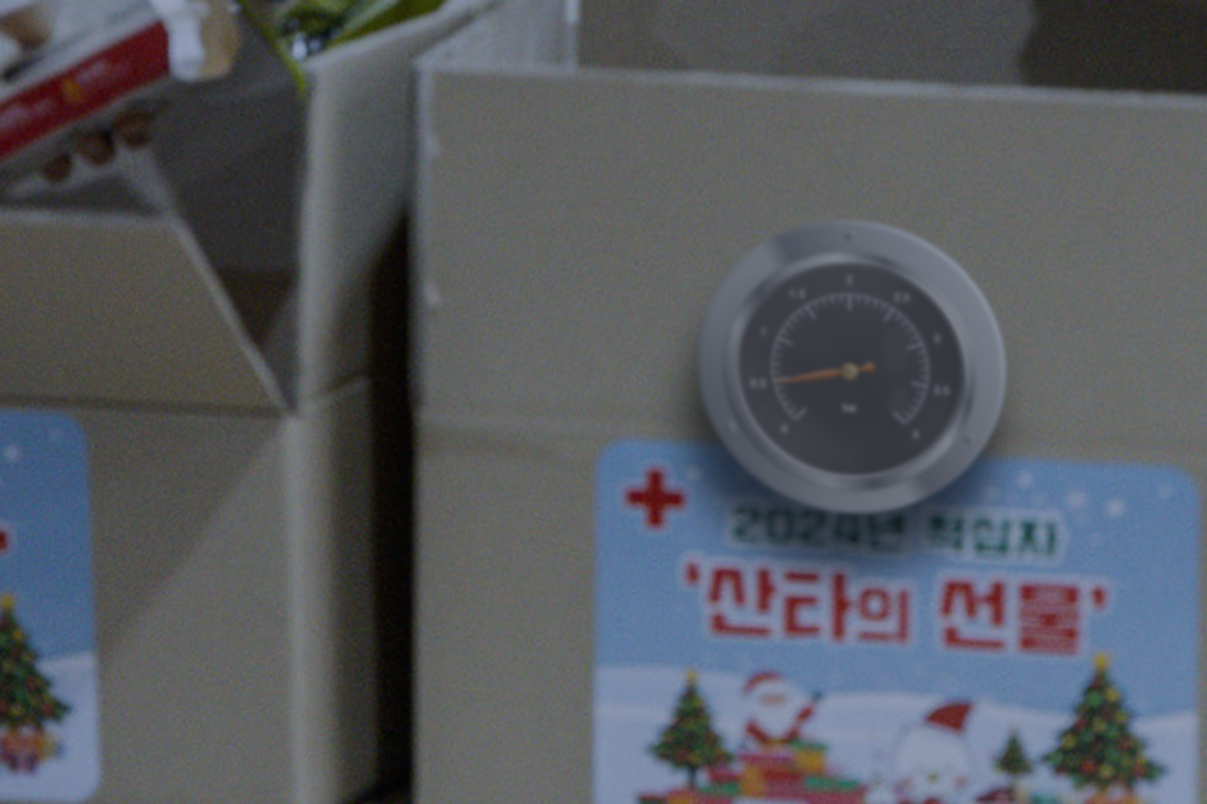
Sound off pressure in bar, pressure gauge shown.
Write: 0.5 bar
